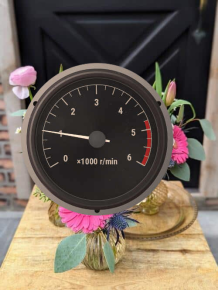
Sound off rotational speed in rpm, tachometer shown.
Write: 1000 rpm
